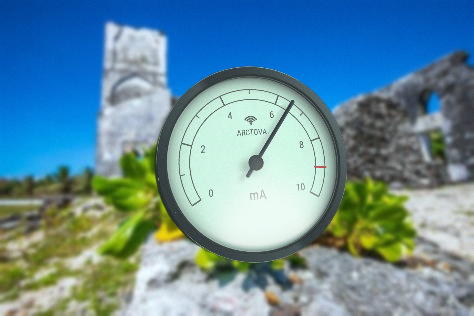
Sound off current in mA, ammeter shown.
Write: 6.5 mA
